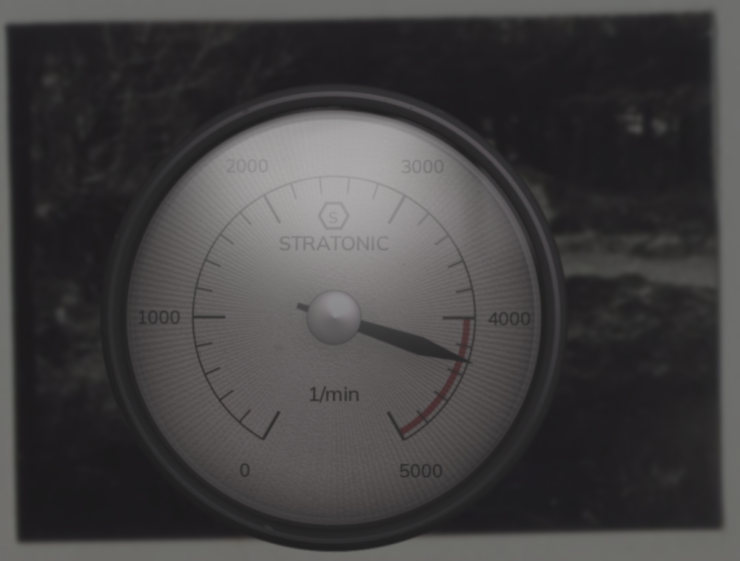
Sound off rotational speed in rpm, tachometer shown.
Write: 4300 rpm
